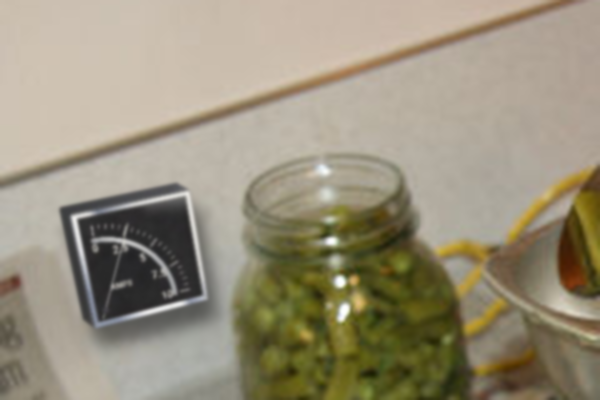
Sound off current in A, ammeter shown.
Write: 2.5 A
